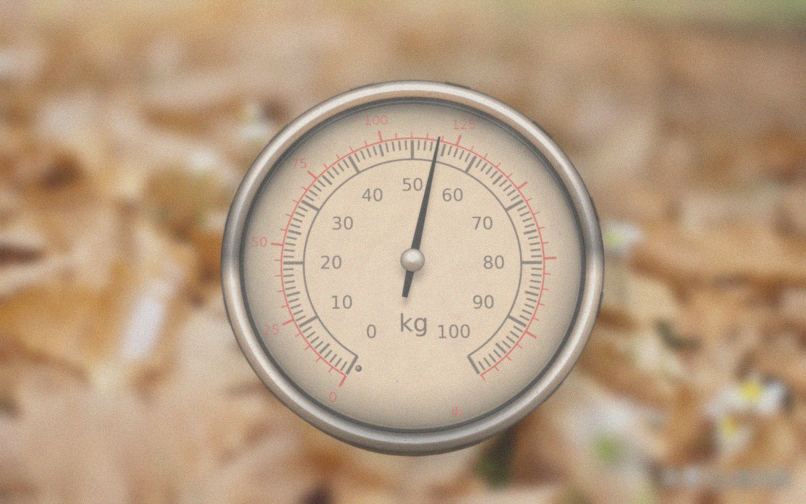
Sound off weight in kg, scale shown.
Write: 54 kg
